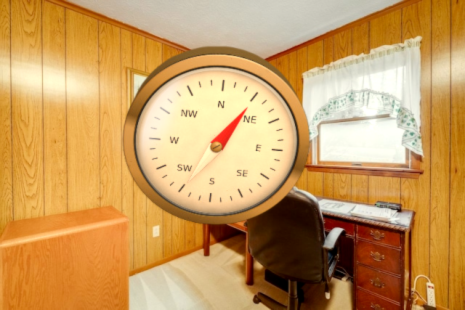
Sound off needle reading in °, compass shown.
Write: 30 °
